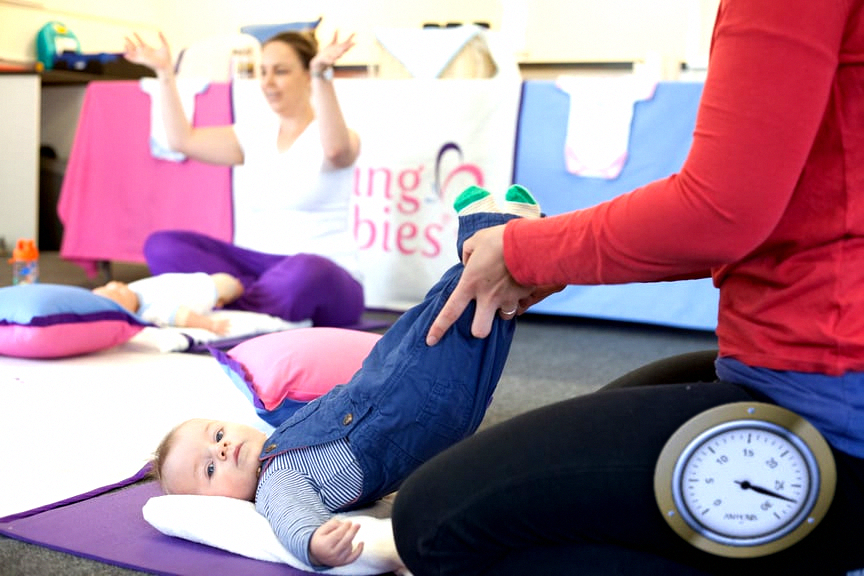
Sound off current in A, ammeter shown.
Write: 27 A
